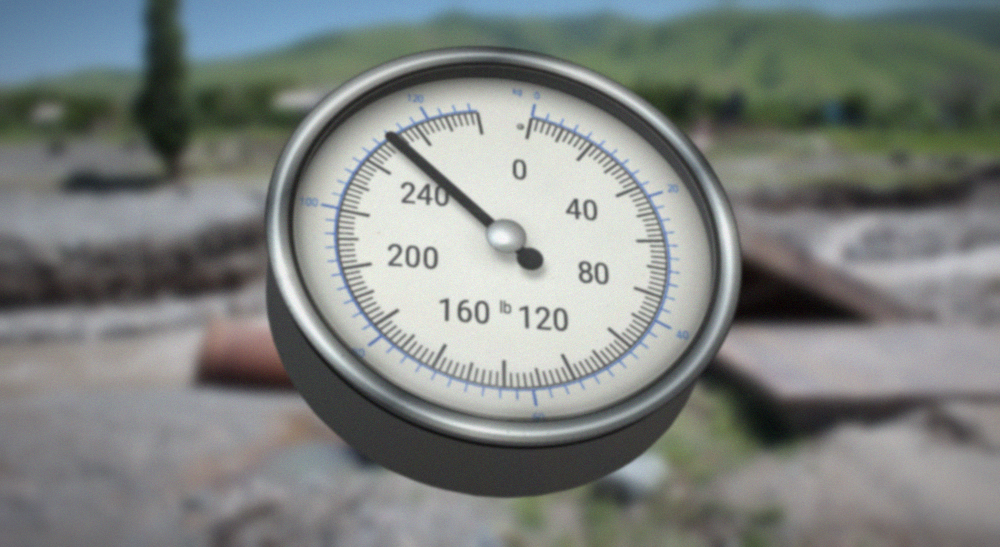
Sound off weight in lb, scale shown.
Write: 250 lb
